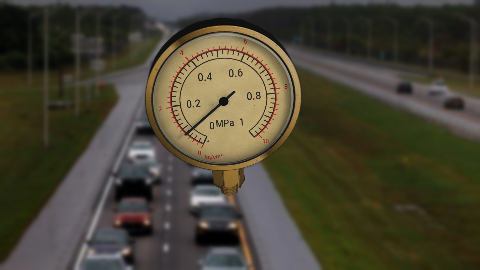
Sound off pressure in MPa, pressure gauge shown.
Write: 0.08 MPa
